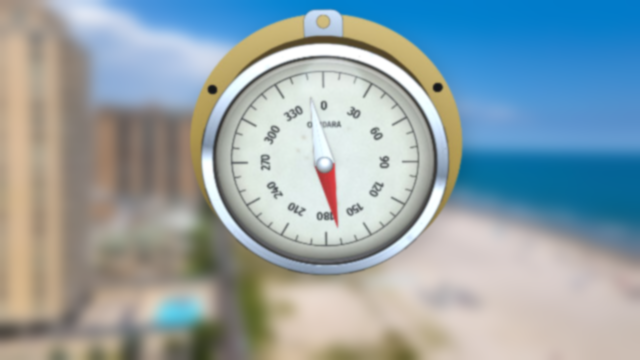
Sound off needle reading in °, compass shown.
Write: 170 °
